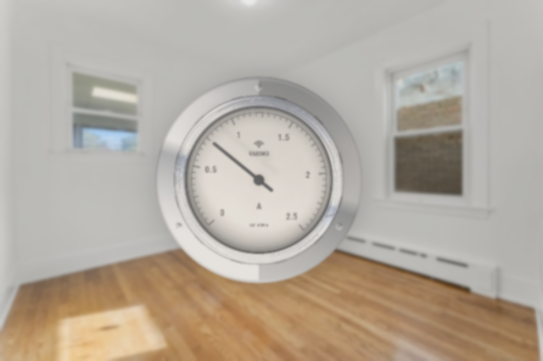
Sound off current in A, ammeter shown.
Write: 0.75 A
